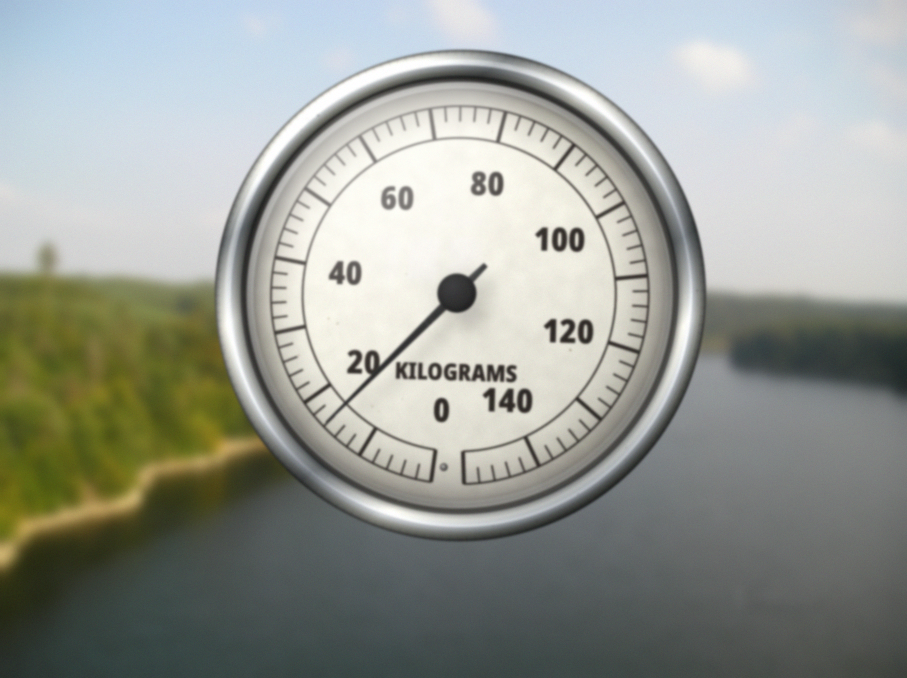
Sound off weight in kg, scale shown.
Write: 16 kg
